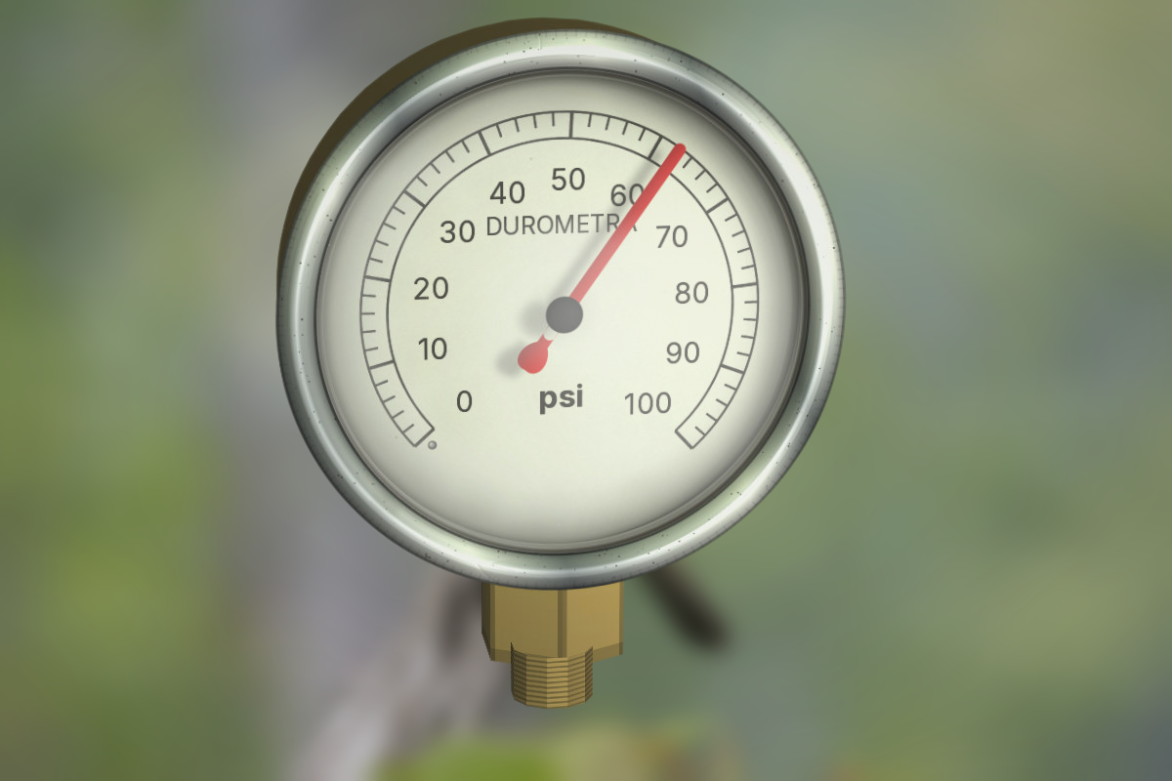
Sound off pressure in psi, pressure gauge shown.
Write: 62 psi
